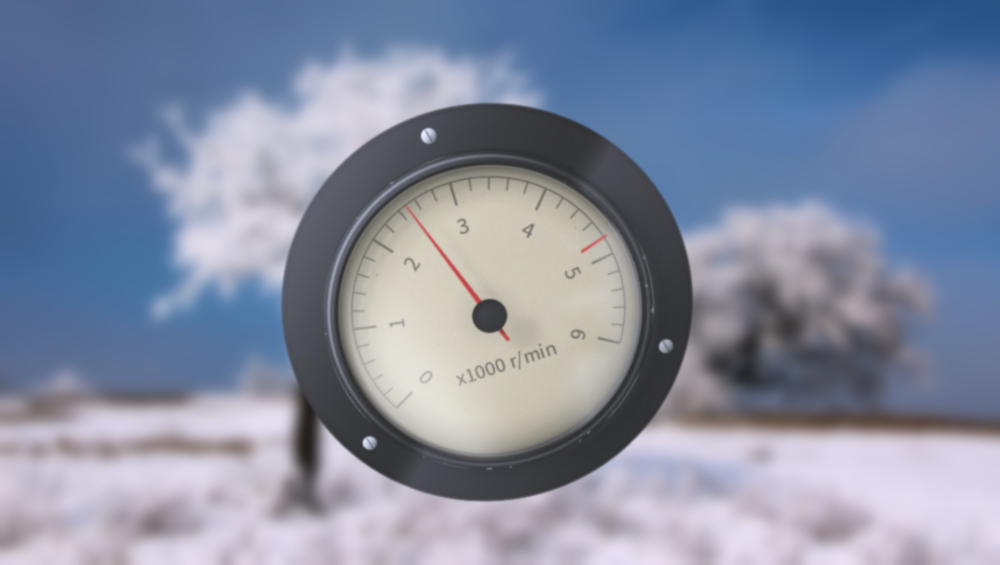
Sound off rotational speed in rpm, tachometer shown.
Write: 2500 rpm
